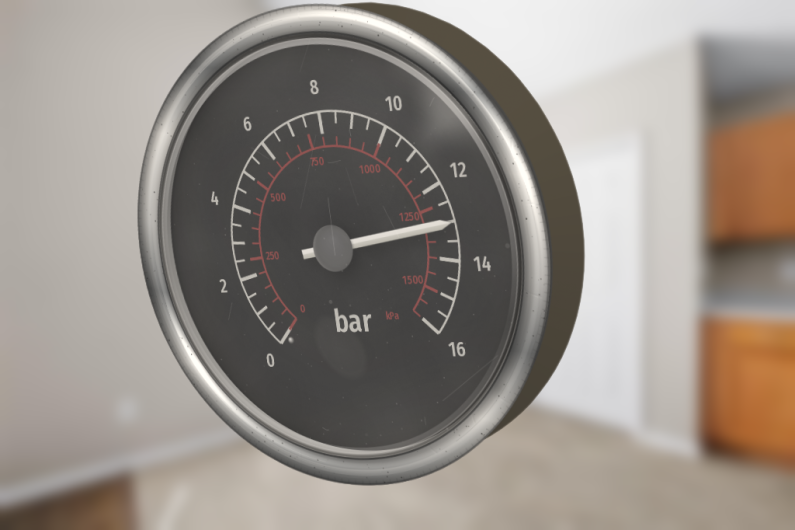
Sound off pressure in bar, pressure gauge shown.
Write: 13 bar
